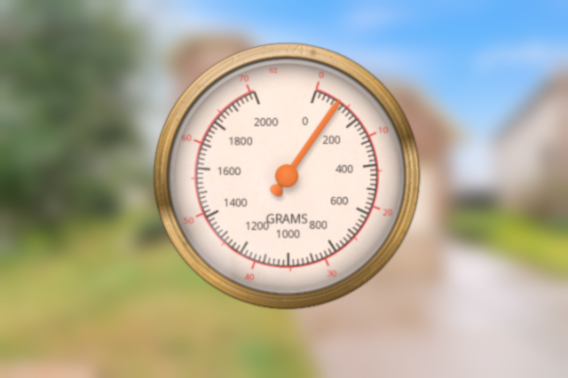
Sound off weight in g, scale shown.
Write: 100 g
